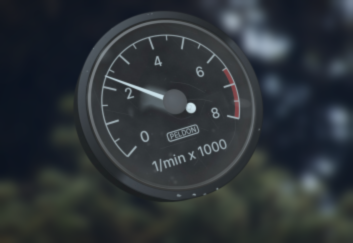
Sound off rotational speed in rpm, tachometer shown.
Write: 2250 rpm
